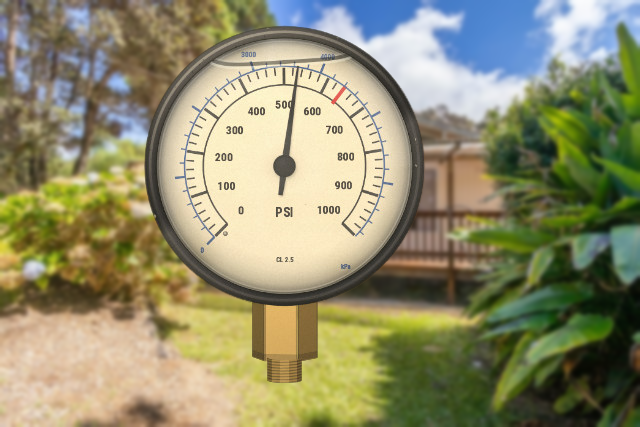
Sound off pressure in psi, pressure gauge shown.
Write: 530 psi
